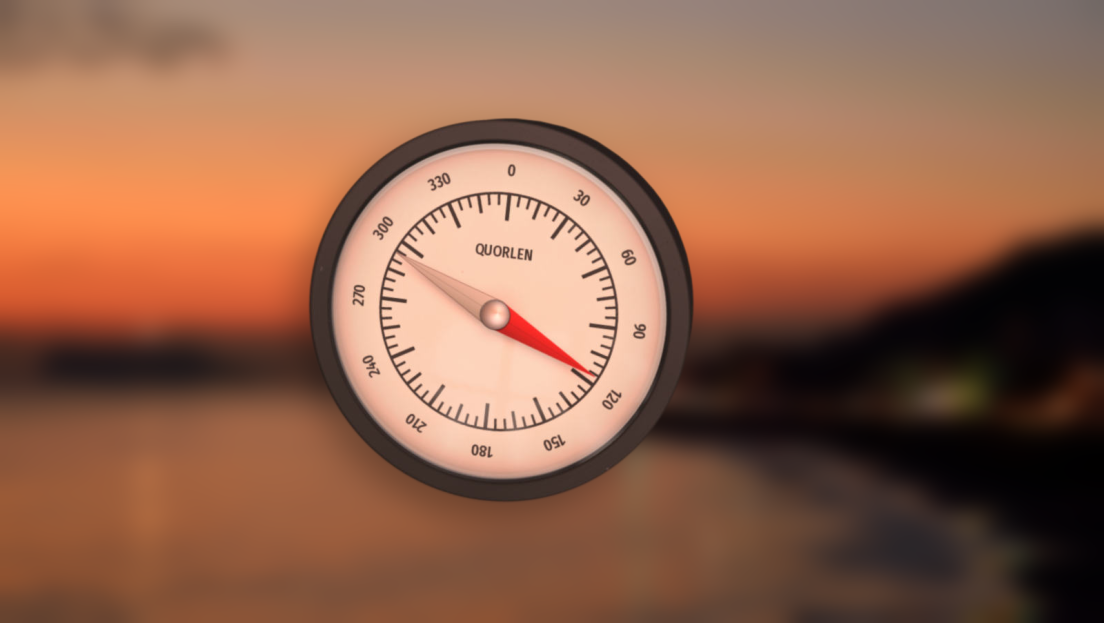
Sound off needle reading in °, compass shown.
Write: 115 °
